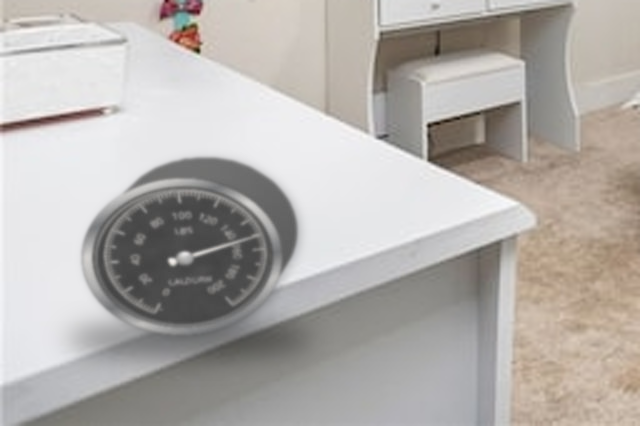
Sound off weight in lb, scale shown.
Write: 150 lb
